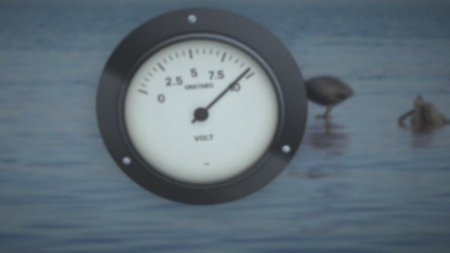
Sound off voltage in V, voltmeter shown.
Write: 9.5 V
